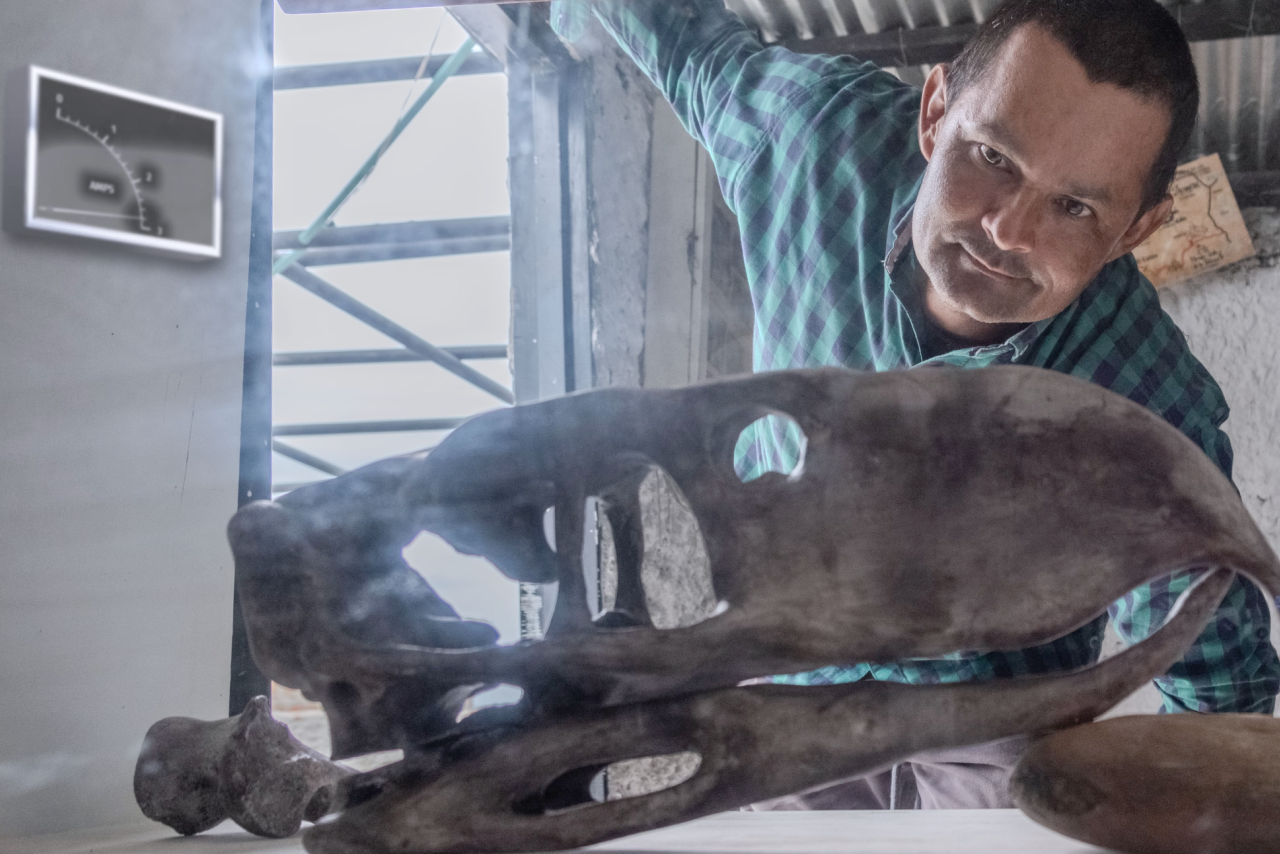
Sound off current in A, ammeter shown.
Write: 2.8 A
